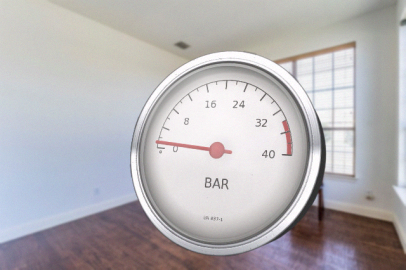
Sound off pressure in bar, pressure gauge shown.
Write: 1 bar
